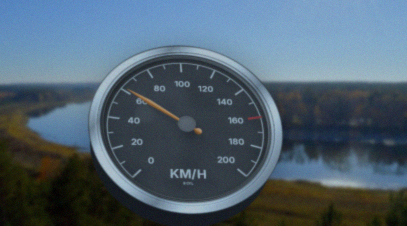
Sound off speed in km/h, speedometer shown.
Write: 60 km/h
